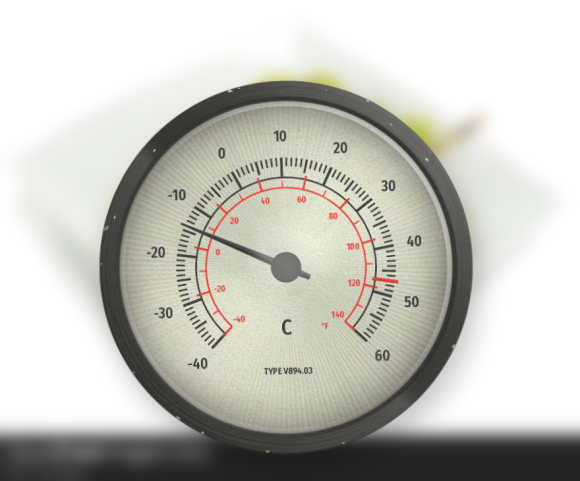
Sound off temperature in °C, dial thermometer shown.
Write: -14 °C
